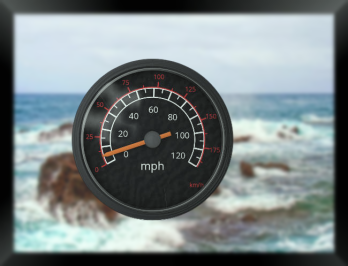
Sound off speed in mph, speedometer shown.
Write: 5 mph
